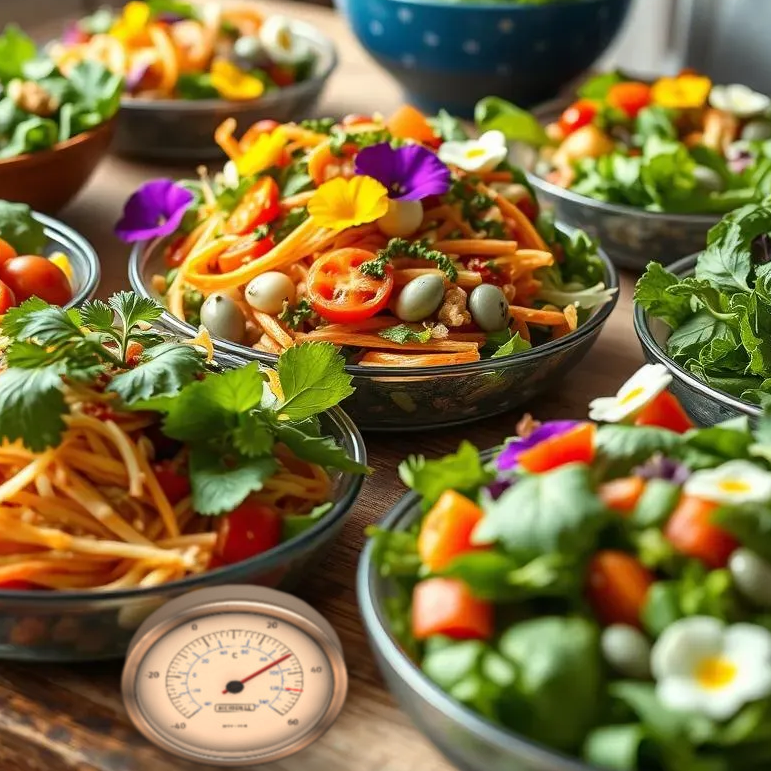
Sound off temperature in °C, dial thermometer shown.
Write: 30 °C
